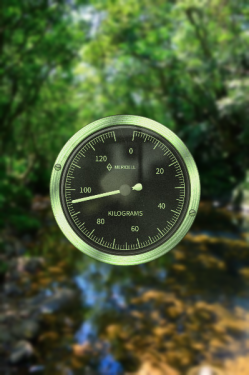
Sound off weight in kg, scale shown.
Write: 95 kg
